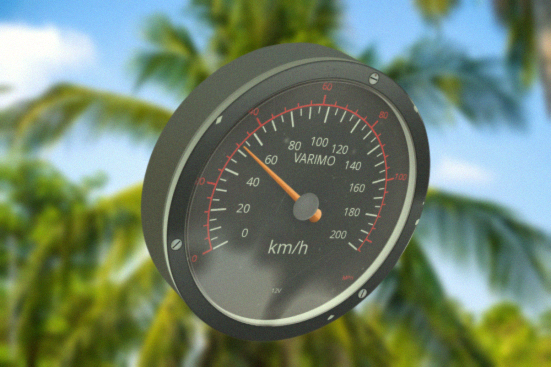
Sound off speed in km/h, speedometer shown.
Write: 52.5 km/h
